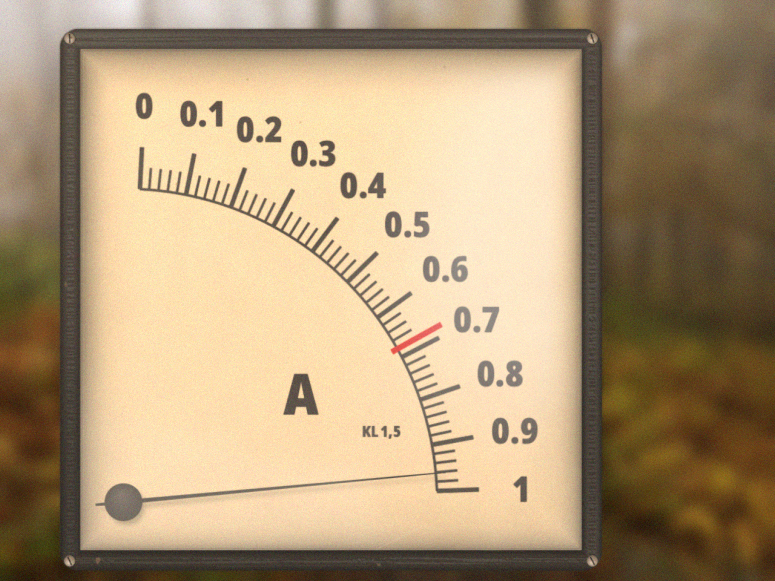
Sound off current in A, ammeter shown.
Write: 0.96 A
